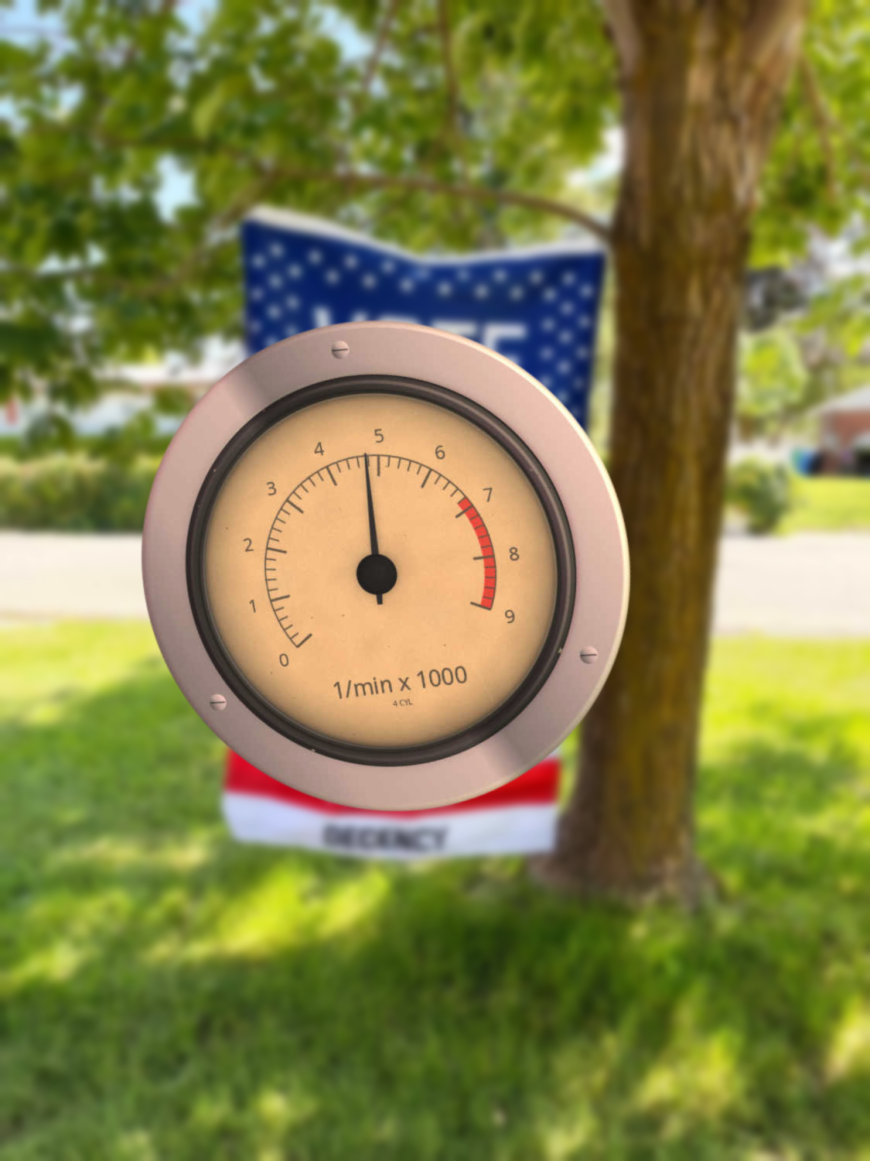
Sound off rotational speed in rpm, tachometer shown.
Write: 4800 rpm
